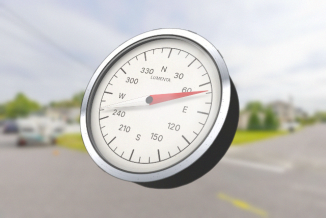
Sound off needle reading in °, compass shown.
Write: 70 °
